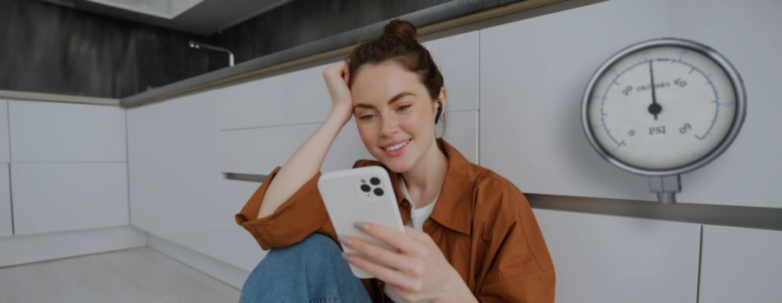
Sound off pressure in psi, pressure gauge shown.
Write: 30 psi
